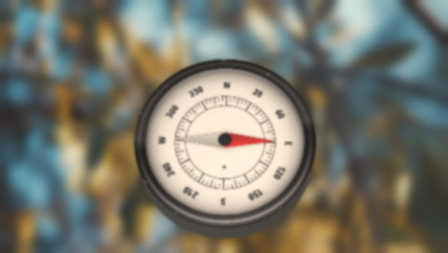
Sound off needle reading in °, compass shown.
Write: 90 °
